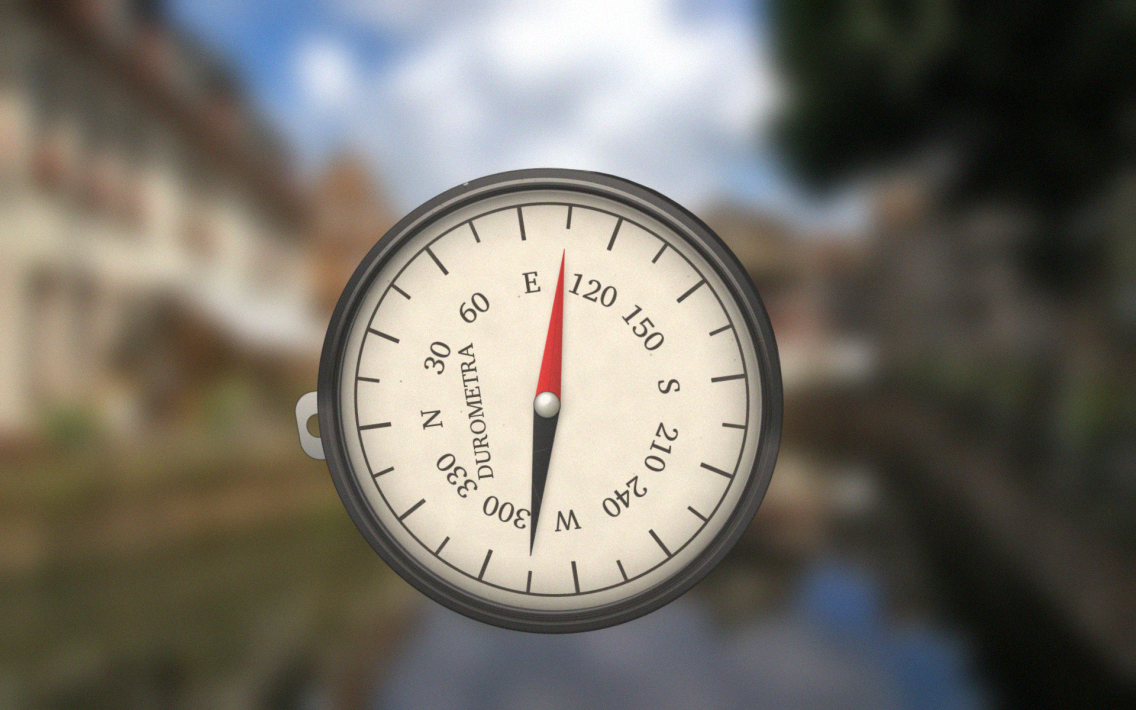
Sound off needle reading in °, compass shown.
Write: 105 °
